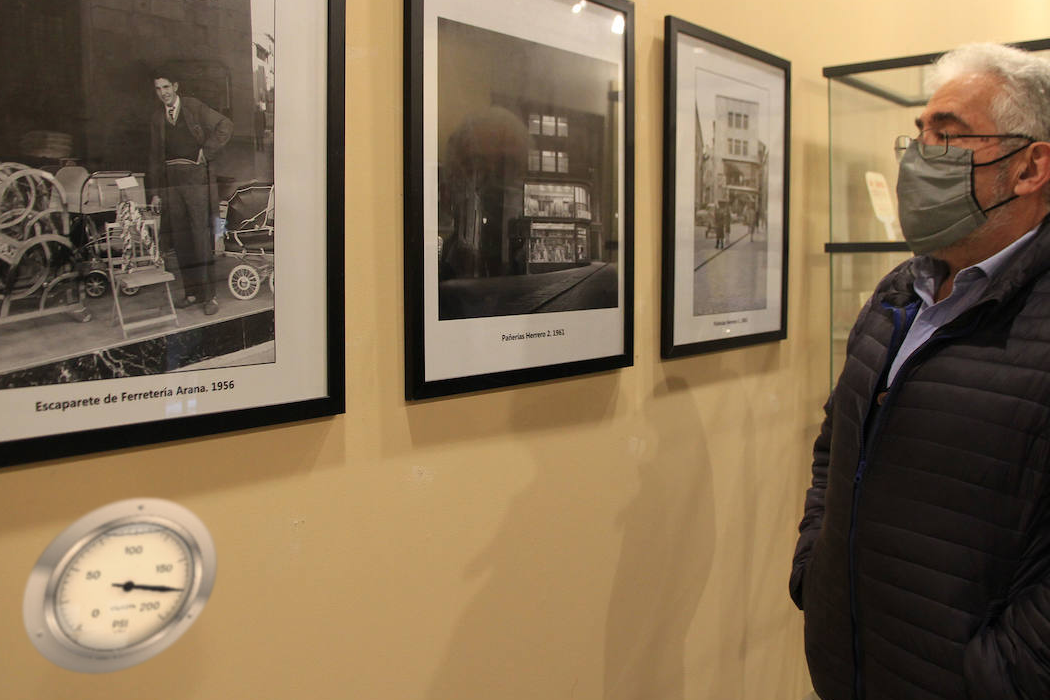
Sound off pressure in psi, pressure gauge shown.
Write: 175 psi
